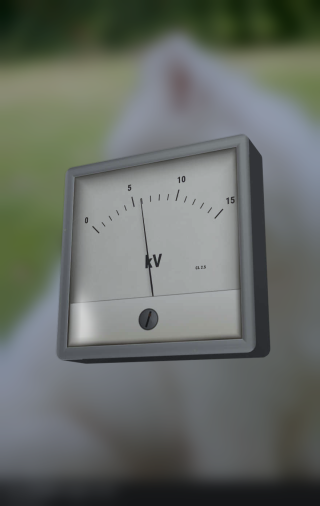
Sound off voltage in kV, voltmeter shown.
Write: 6 kV
